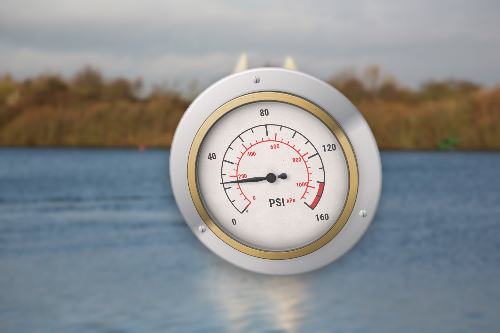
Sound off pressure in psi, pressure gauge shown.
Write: 25 psi
